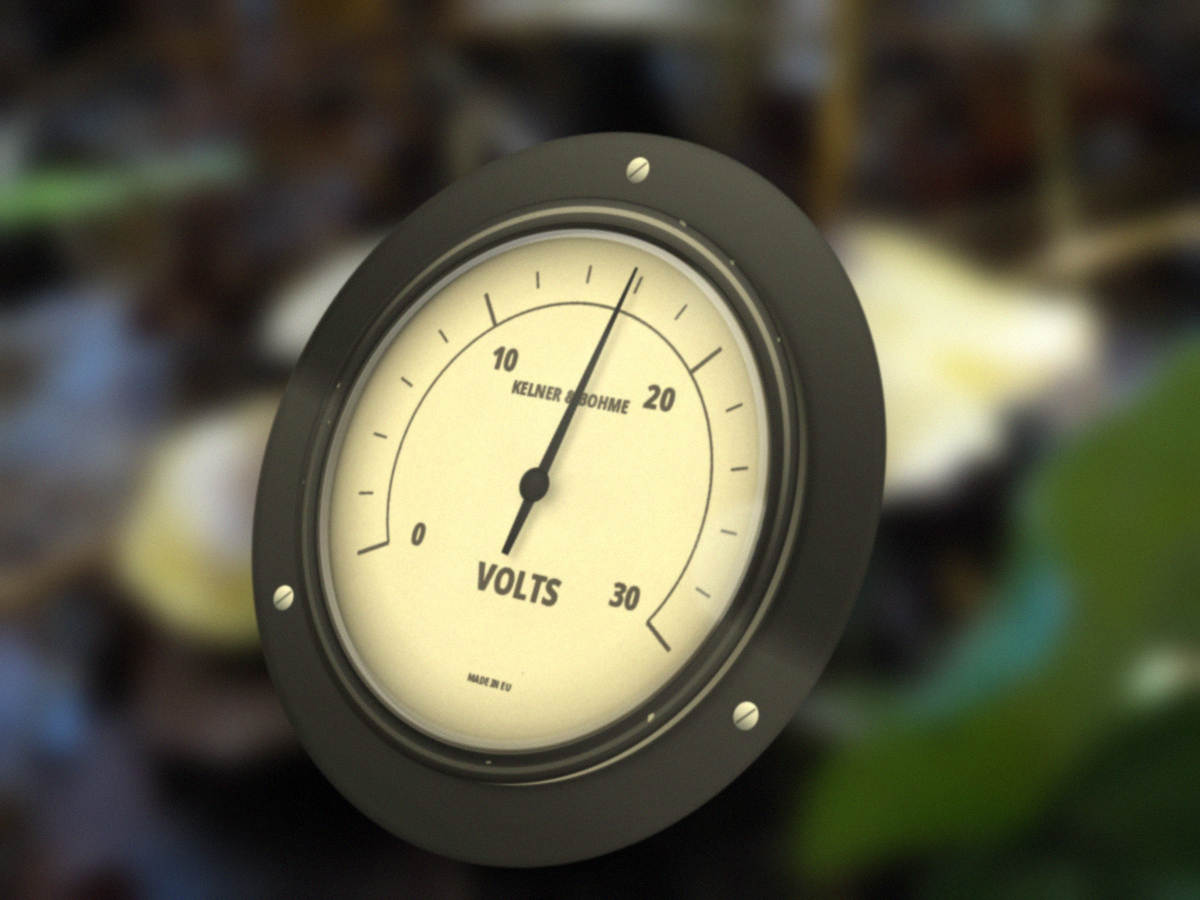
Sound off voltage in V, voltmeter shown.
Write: 16 V
